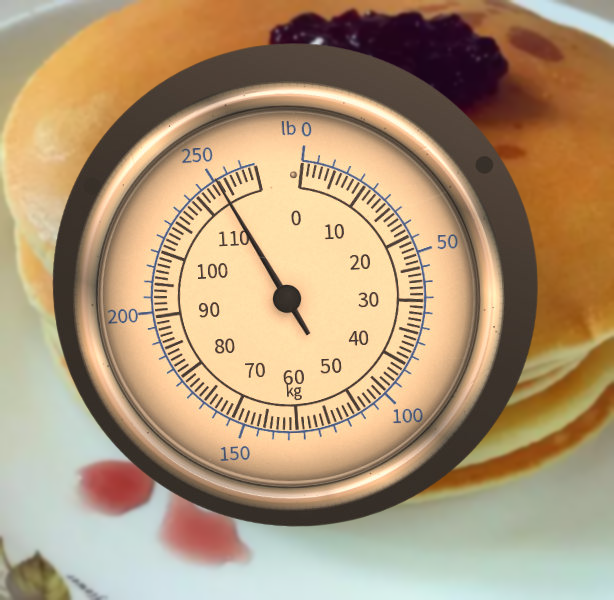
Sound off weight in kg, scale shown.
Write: 114 kg
